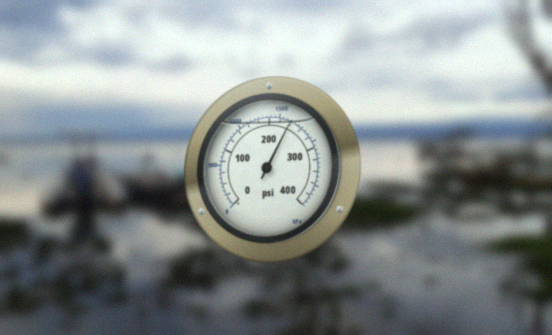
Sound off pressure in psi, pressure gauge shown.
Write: 240 psi
